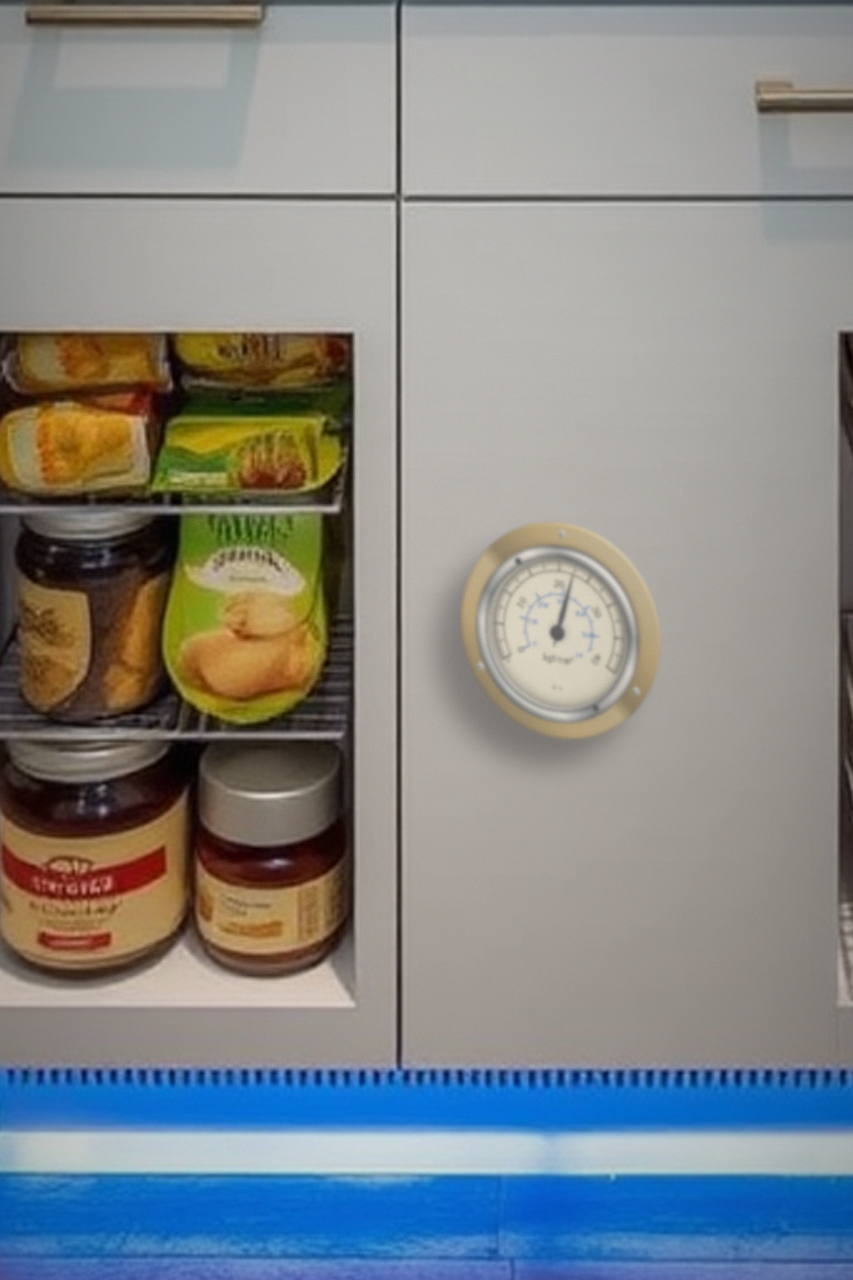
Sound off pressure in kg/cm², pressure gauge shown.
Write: 22.5 kg/cm²
